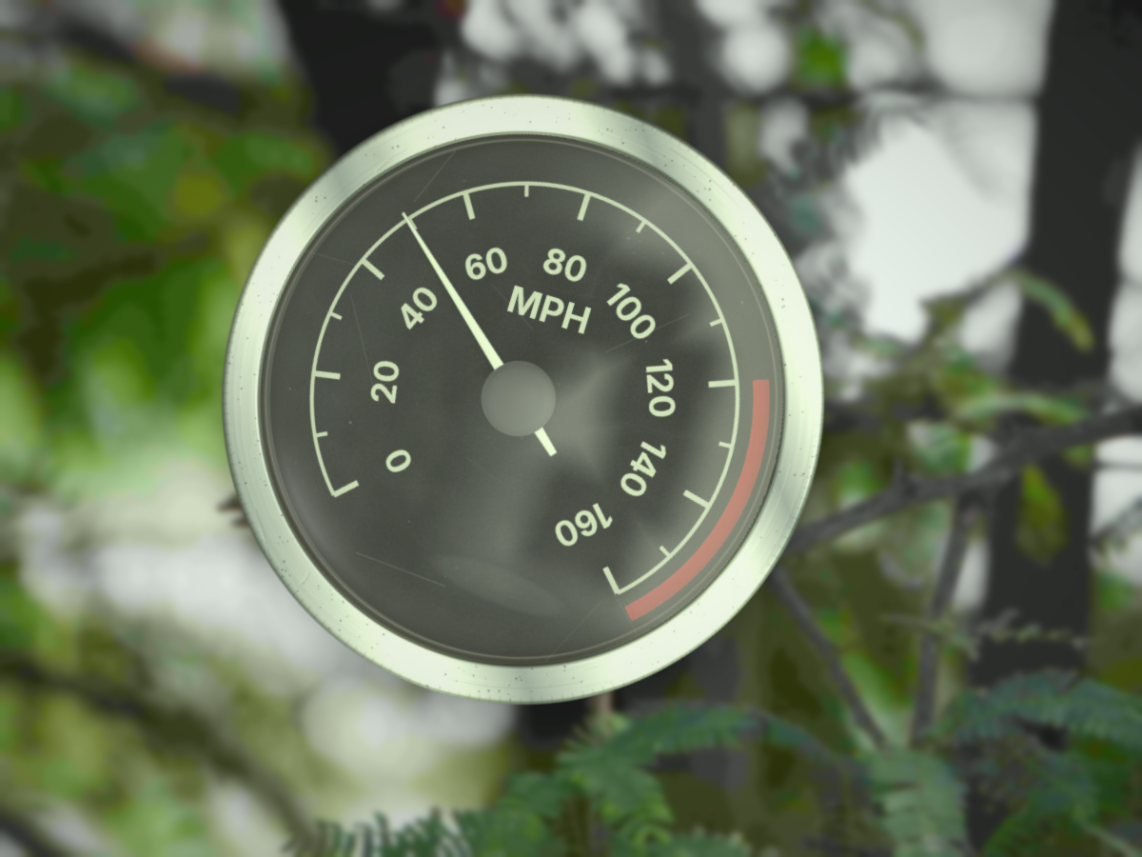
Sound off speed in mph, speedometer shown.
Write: 50 mph
